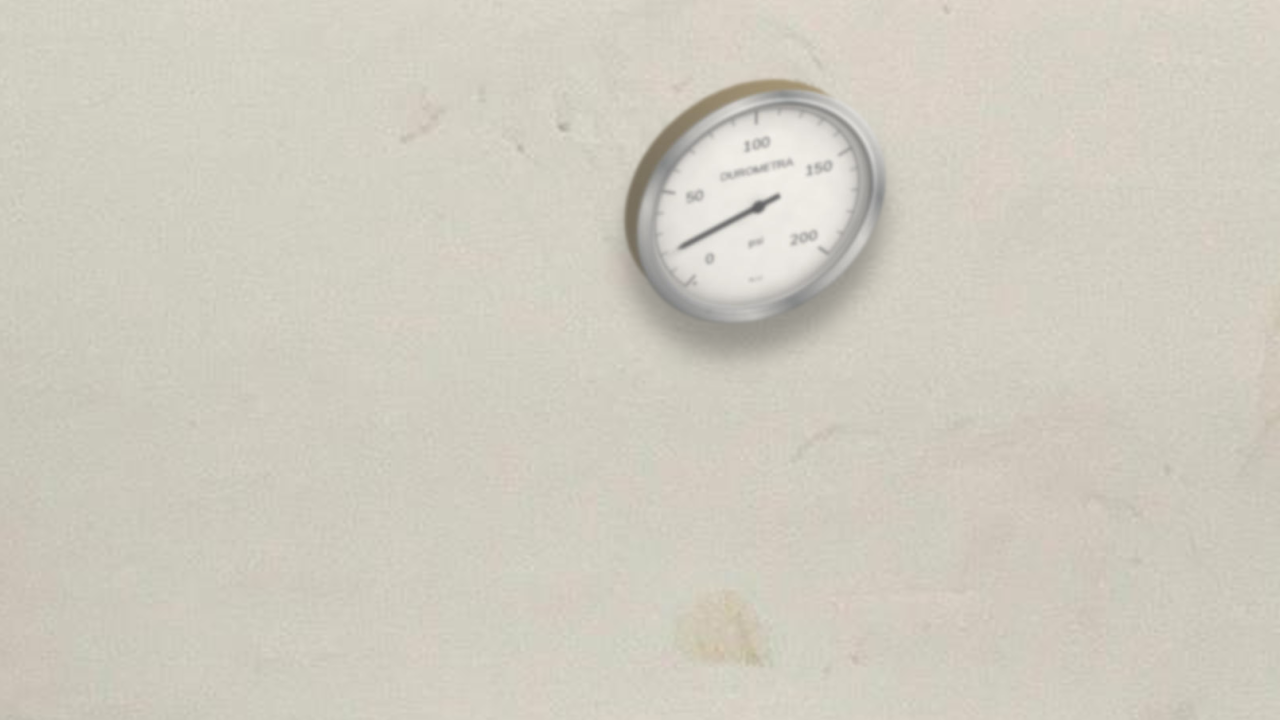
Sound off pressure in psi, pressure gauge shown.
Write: 20 psi
